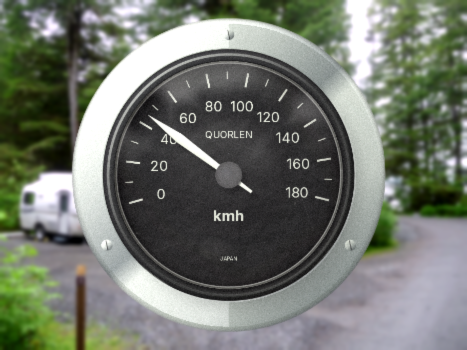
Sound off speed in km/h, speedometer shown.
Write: 45 km/h
